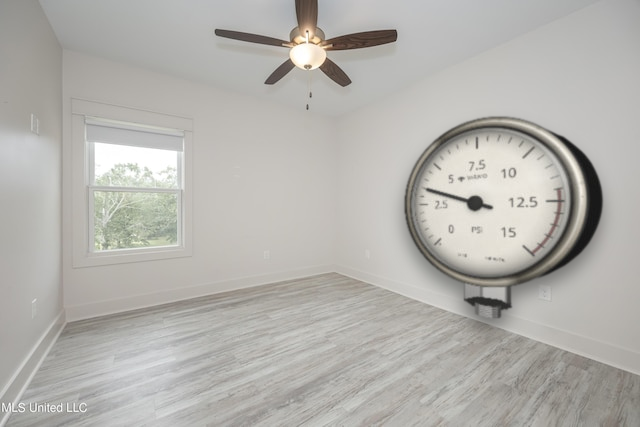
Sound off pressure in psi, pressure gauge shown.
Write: 3.5 psi
